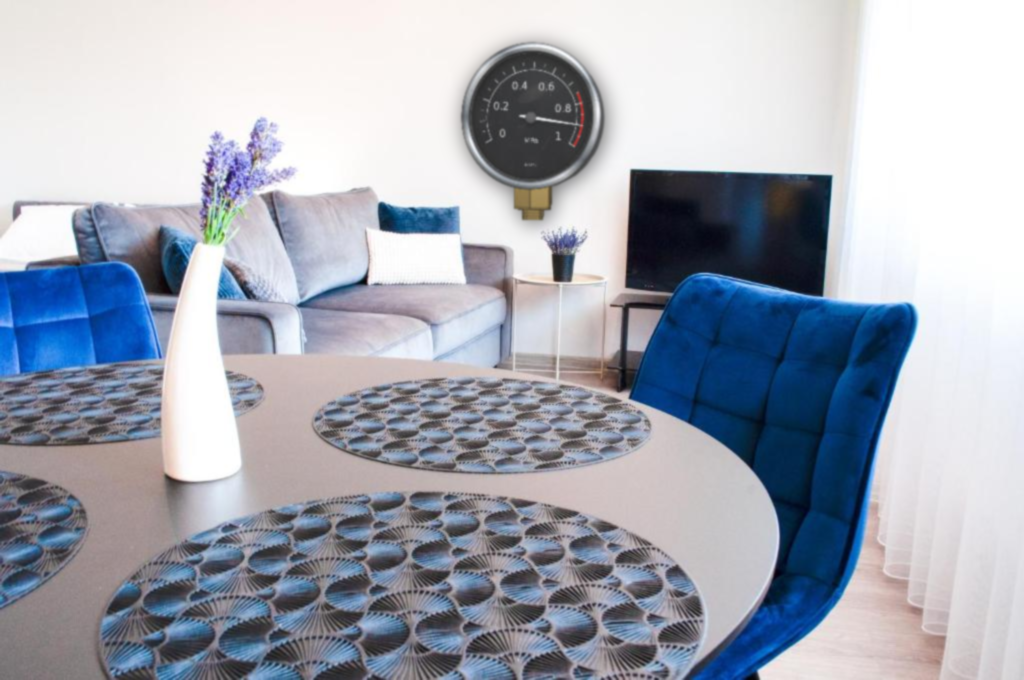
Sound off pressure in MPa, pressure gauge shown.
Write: 0.9 MPa
